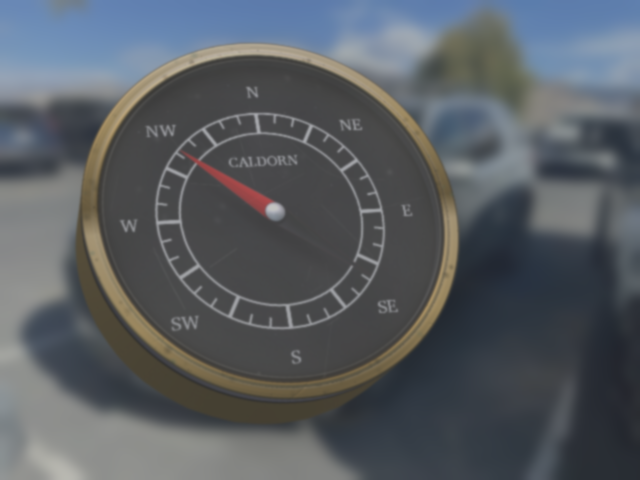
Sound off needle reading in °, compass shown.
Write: 310 °
